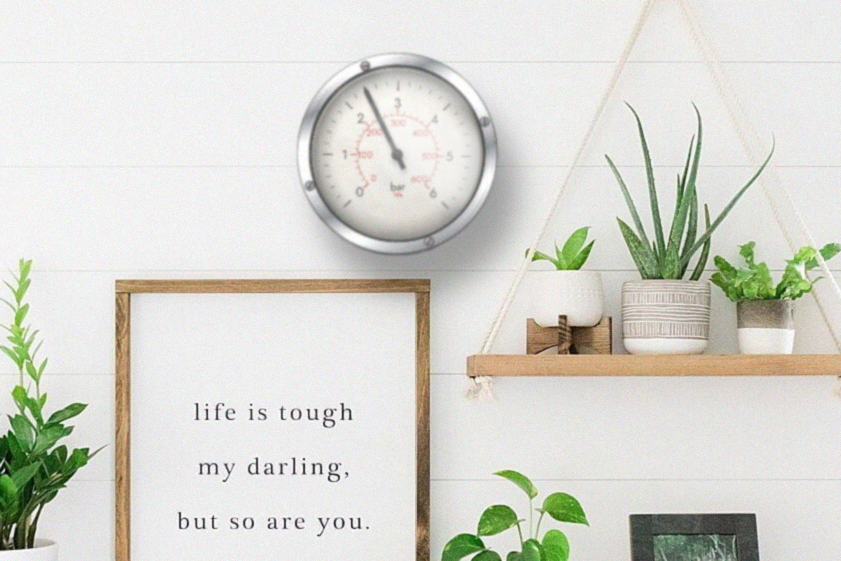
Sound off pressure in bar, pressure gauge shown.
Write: 2.4 bar
